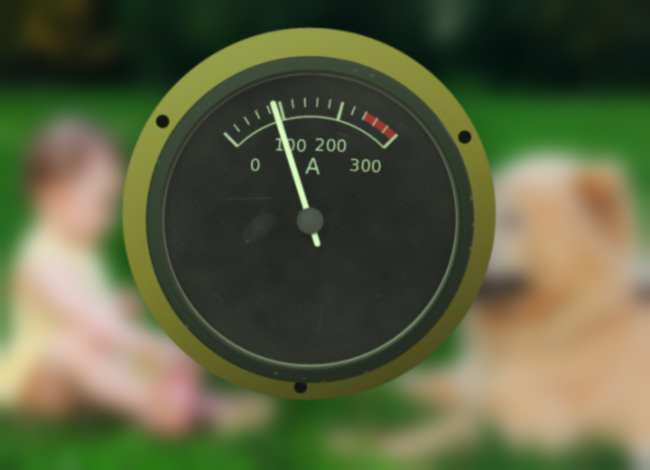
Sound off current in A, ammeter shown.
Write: 90 A
